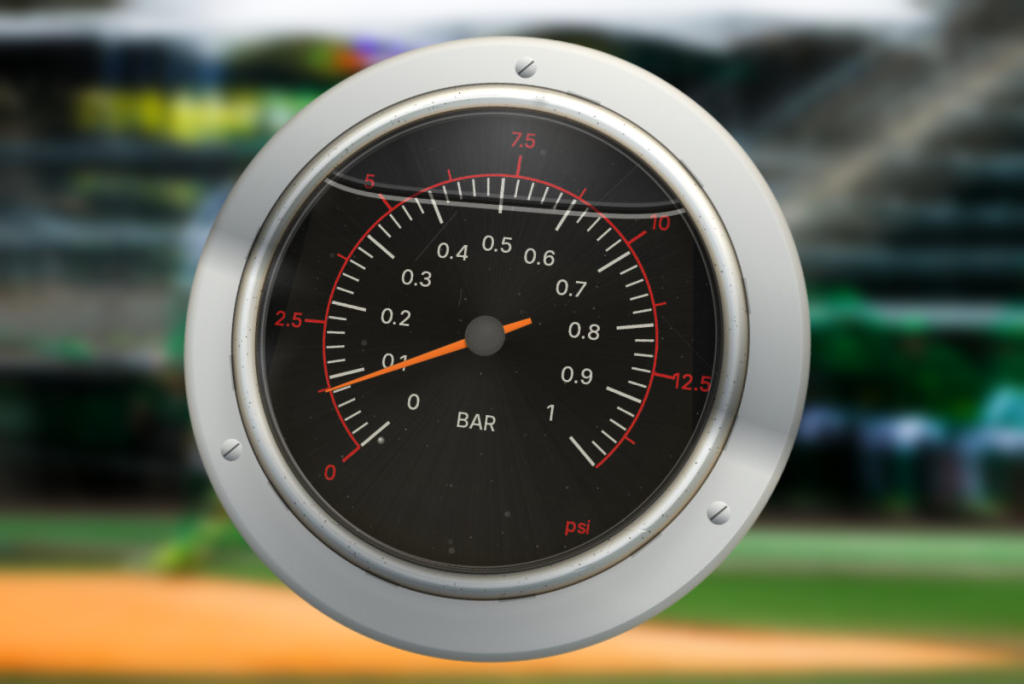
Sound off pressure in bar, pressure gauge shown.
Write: 0.08 bar
